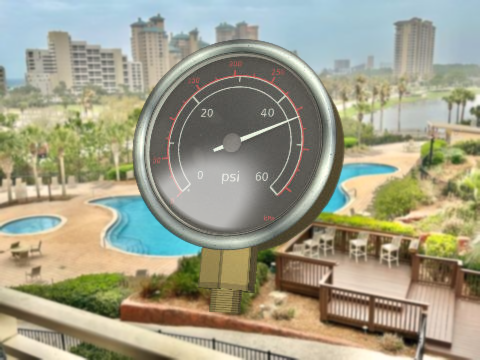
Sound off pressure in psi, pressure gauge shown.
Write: 45 psi
